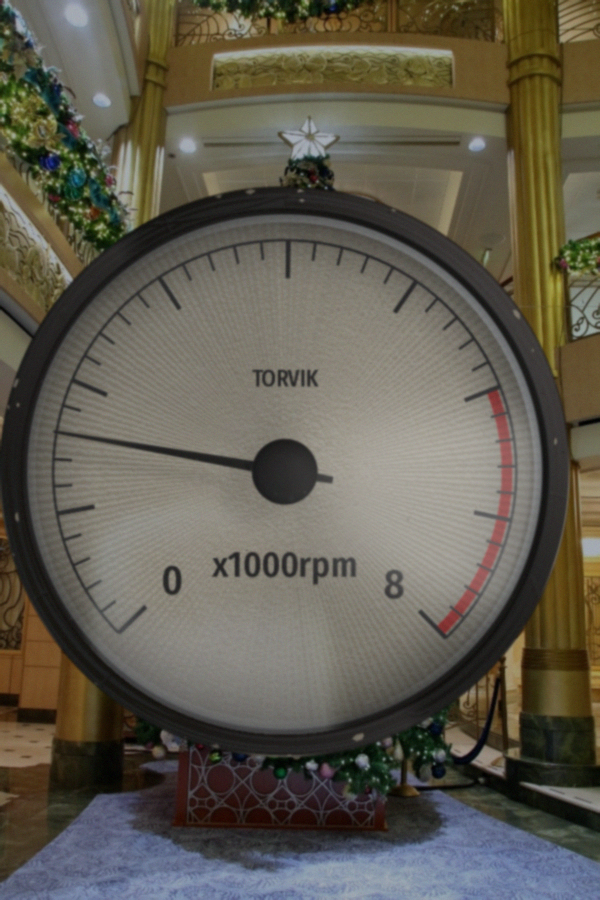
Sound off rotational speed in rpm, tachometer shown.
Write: 1600 rpm
